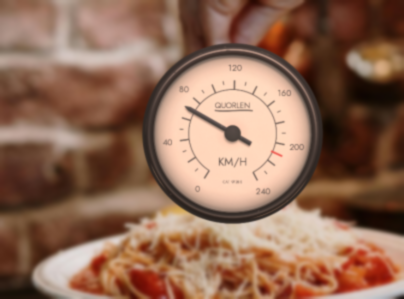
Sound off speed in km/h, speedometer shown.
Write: 70 km/h
